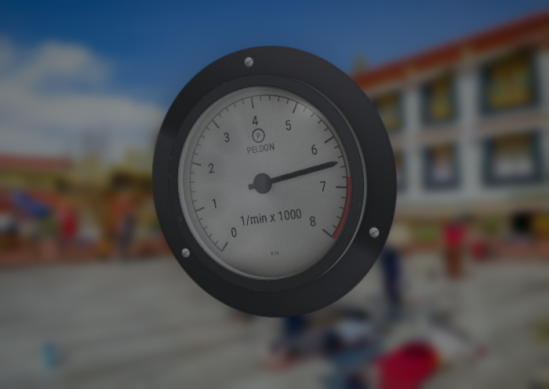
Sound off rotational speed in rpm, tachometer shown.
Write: 6500 rpm
